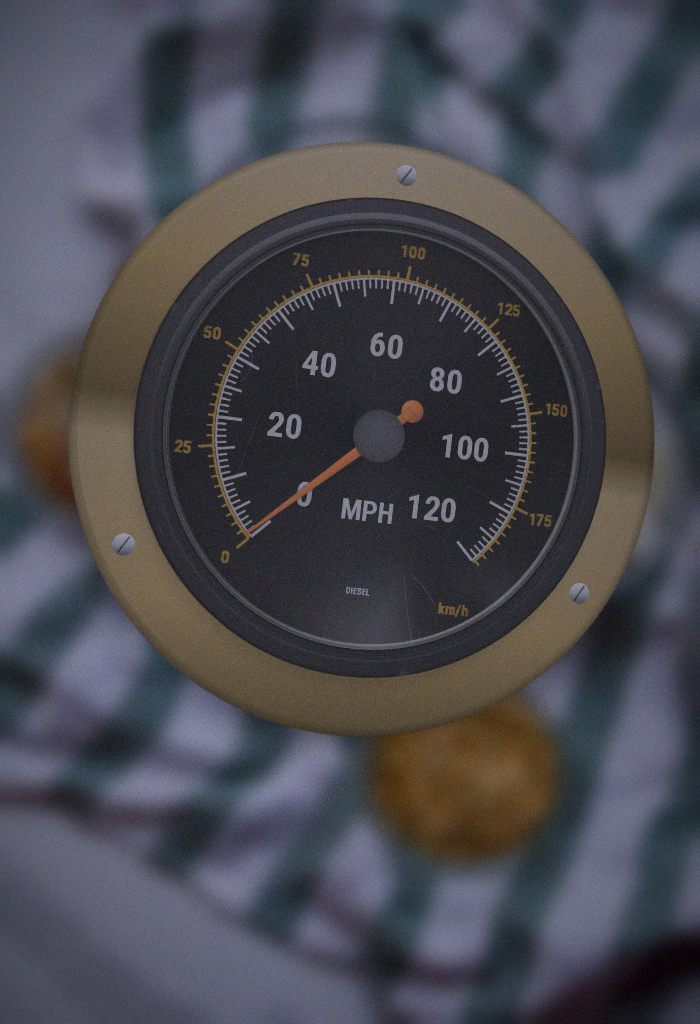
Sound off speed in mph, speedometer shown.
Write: 1 mph
